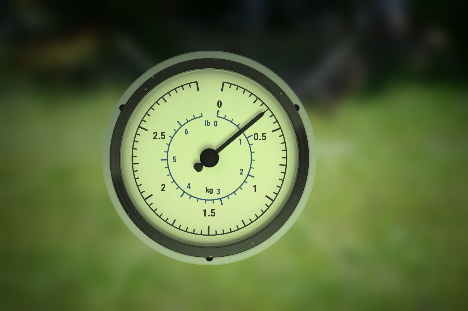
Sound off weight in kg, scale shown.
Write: 0.35 kg
